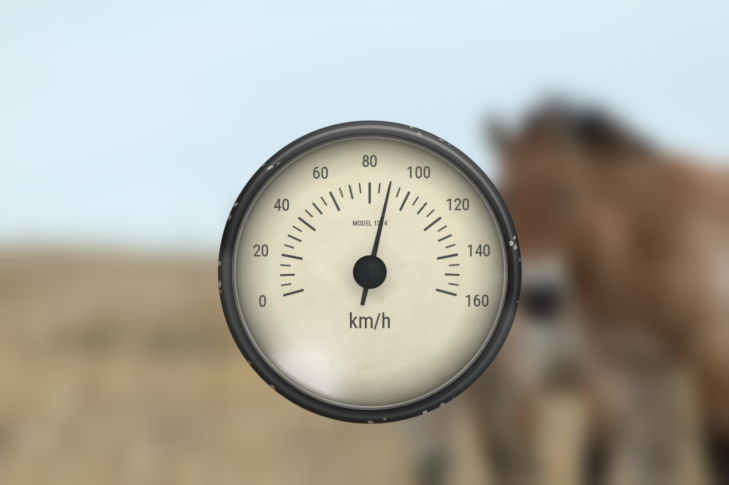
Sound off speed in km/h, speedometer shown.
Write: 90 km/h
